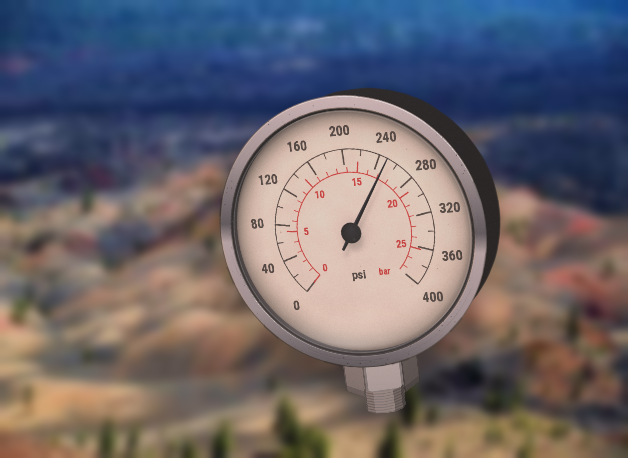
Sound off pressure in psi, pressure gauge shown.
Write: 250 psi
